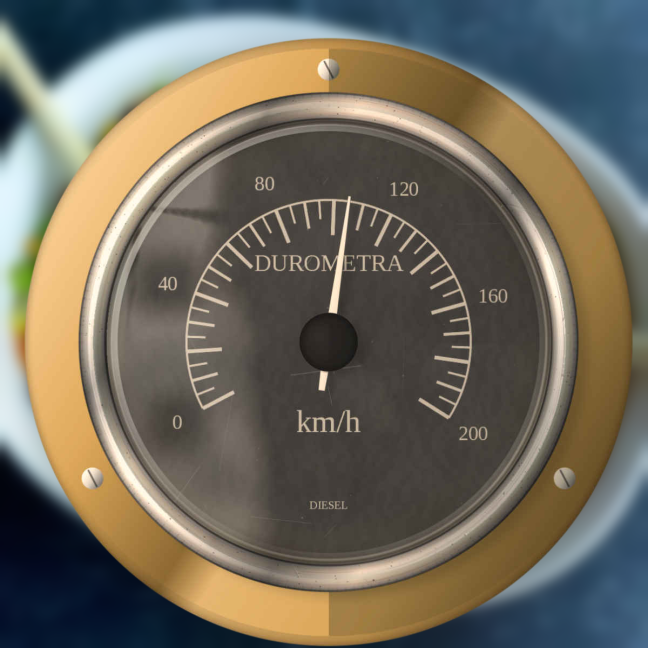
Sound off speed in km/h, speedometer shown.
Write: 105 km/h
